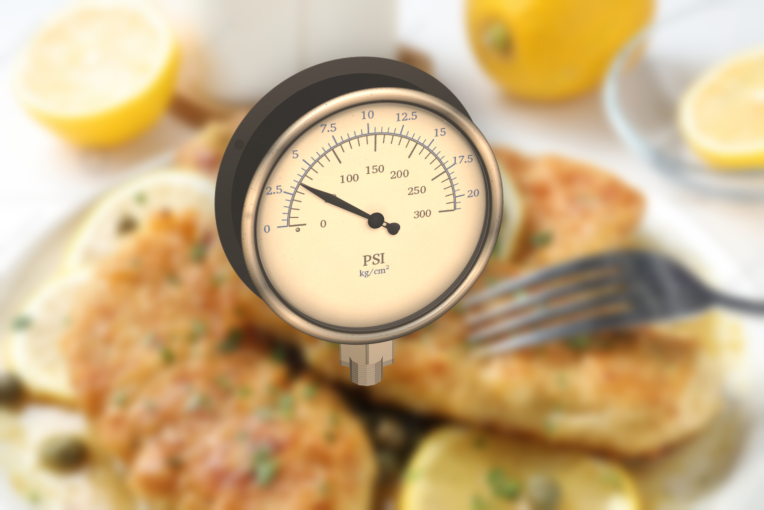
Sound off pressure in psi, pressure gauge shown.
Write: 50 psi
